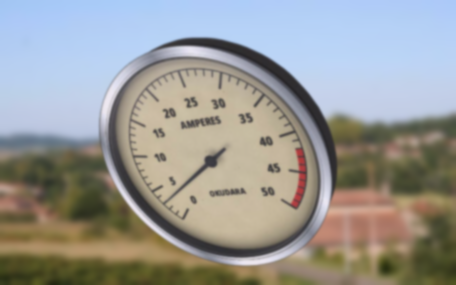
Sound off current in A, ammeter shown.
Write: 3 A
